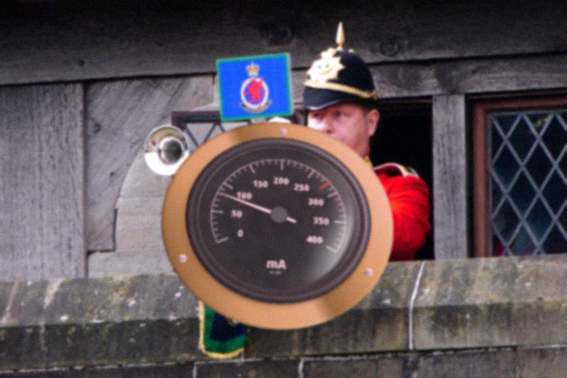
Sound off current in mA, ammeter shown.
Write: 80 mA
